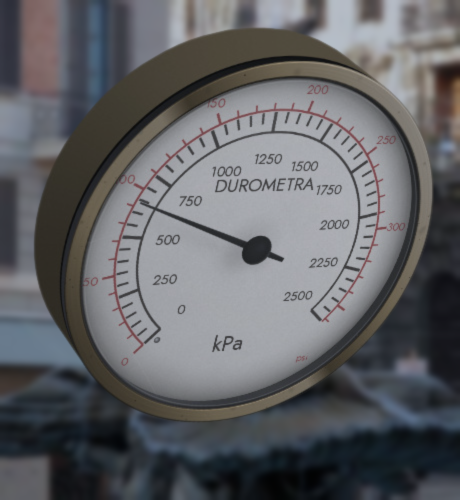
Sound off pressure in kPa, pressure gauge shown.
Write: 650 kPa
